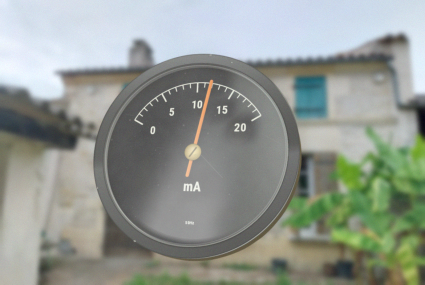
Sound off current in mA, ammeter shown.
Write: 12 mA
